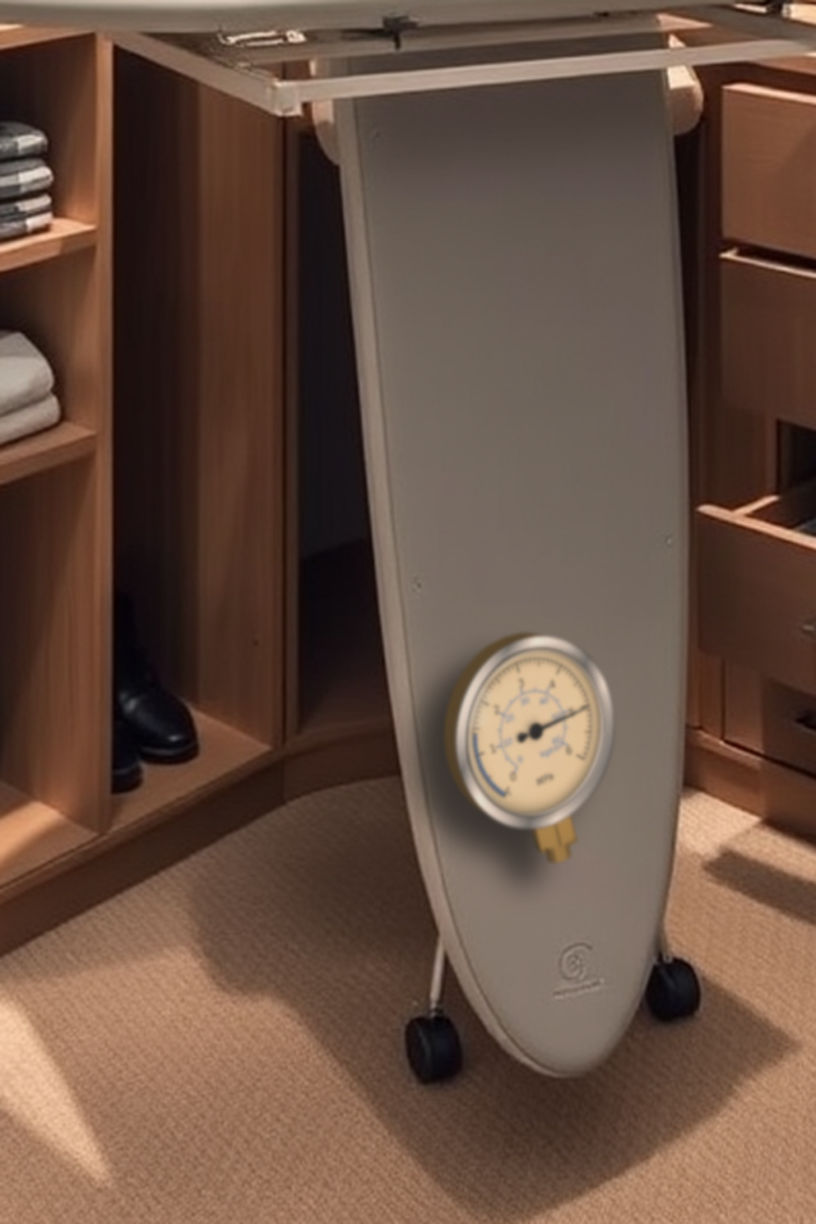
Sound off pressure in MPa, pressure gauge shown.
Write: 5 MPa
